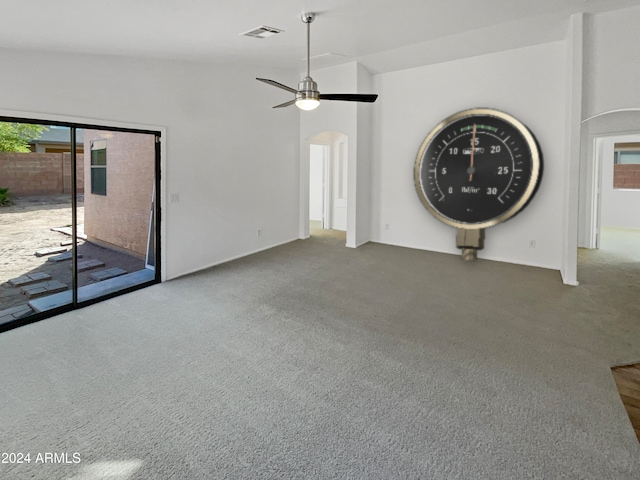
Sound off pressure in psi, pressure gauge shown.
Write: 15 psi
